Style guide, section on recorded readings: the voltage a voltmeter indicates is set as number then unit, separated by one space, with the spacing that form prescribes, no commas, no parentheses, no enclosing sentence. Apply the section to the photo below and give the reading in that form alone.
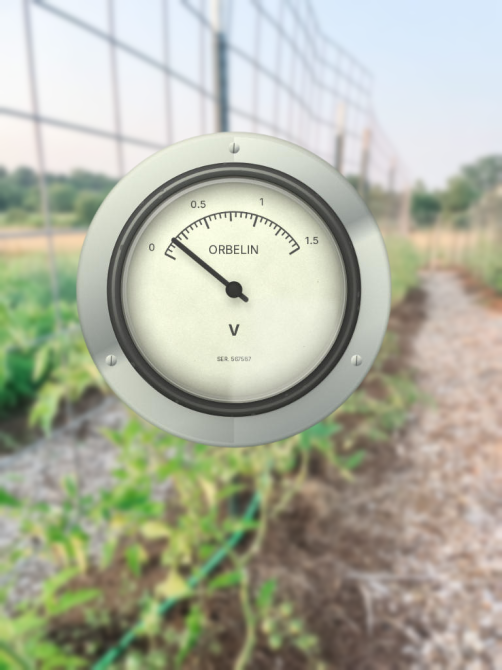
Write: 0.15 V
